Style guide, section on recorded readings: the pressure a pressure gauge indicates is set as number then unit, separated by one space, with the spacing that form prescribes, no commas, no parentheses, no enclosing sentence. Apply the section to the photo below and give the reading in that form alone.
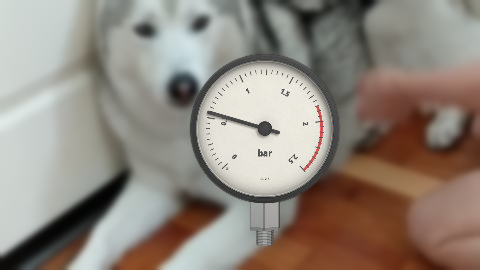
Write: 0.55 bar
